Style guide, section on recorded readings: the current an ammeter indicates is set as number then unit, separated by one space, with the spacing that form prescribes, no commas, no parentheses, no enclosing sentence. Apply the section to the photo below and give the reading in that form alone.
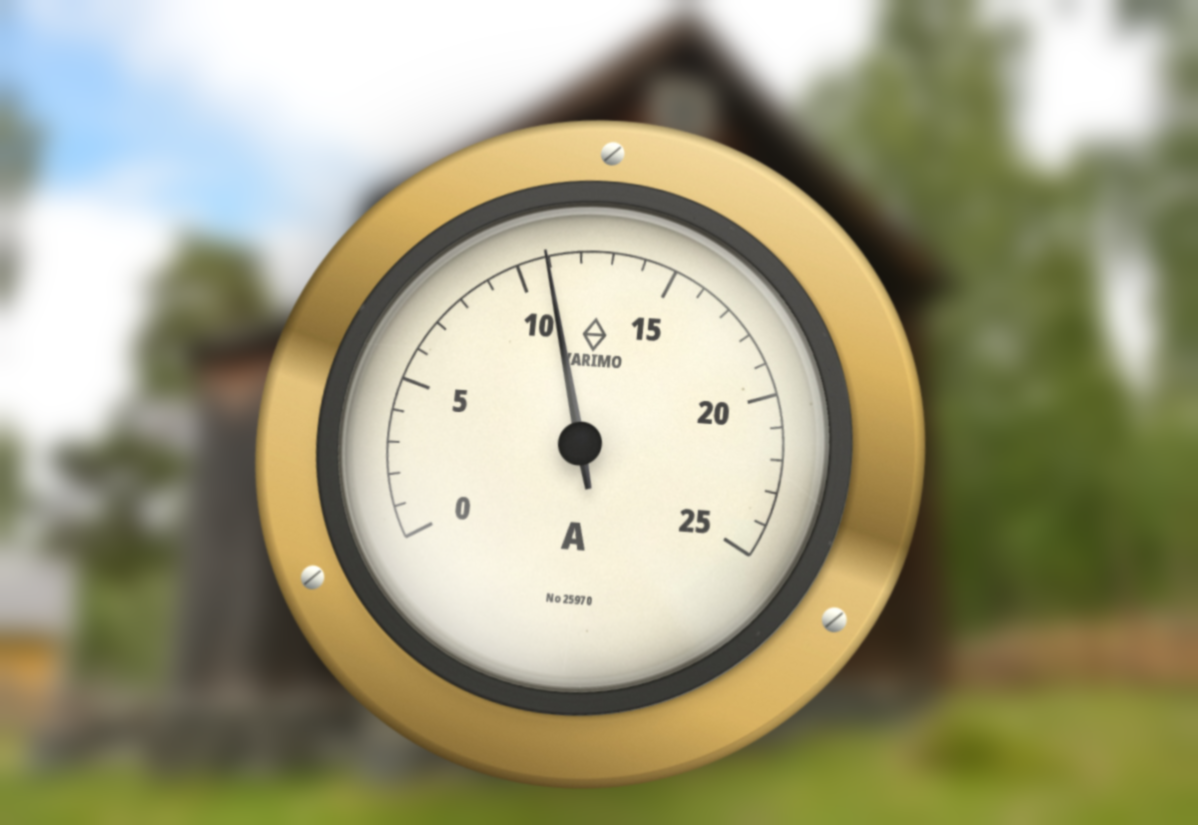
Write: 11 A
